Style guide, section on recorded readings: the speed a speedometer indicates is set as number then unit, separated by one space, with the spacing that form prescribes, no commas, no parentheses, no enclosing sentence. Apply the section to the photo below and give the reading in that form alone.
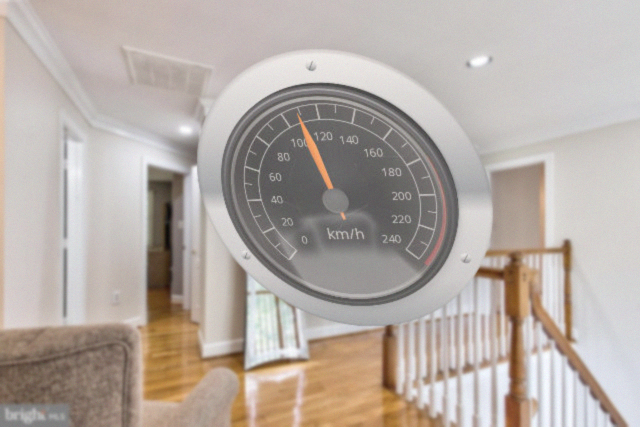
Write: 110 km/h
